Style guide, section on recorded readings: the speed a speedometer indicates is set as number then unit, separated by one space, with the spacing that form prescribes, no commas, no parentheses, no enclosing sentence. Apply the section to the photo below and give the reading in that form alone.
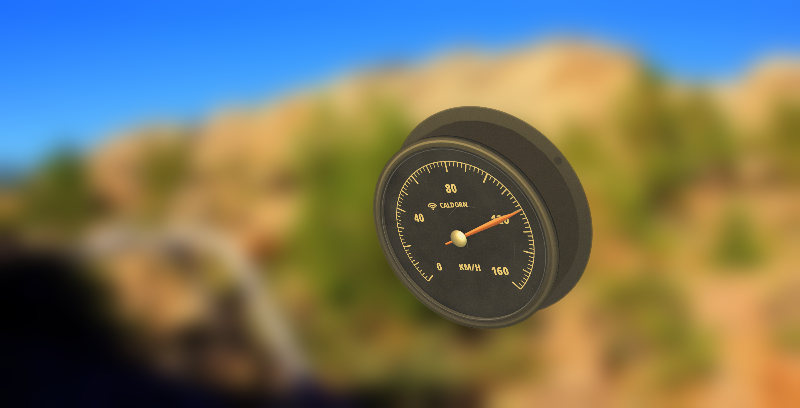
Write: 120 km/h
